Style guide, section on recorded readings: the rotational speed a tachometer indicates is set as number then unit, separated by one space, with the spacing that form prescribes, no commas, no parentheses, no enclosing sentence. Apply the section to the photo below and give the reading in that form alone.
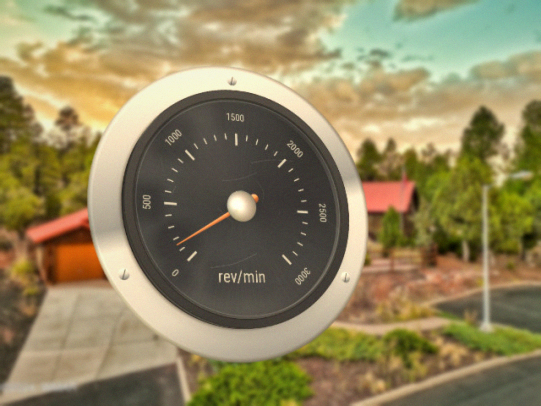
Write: 150 rpm
